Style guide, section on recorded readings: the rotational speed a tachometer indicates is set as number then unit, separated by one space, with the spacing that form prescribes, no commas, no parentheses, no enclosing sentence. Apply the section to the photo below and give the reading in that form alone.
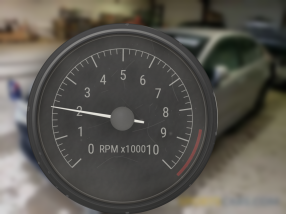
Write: 2000 rpm
